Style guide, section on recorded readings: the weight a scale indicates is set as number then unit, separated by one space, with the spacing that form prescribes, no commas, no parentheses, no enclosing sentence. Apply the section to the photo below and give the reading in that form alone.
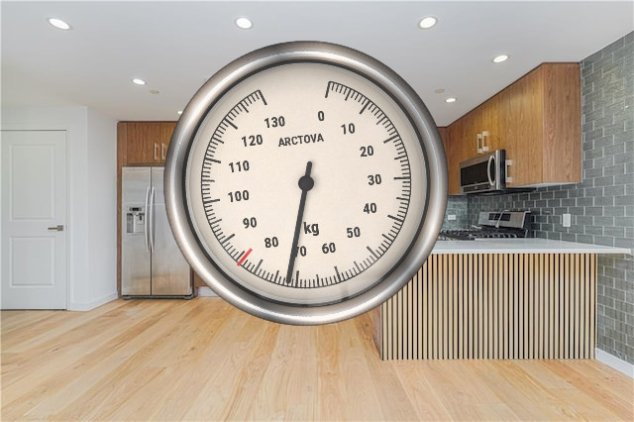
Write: 72 kg
